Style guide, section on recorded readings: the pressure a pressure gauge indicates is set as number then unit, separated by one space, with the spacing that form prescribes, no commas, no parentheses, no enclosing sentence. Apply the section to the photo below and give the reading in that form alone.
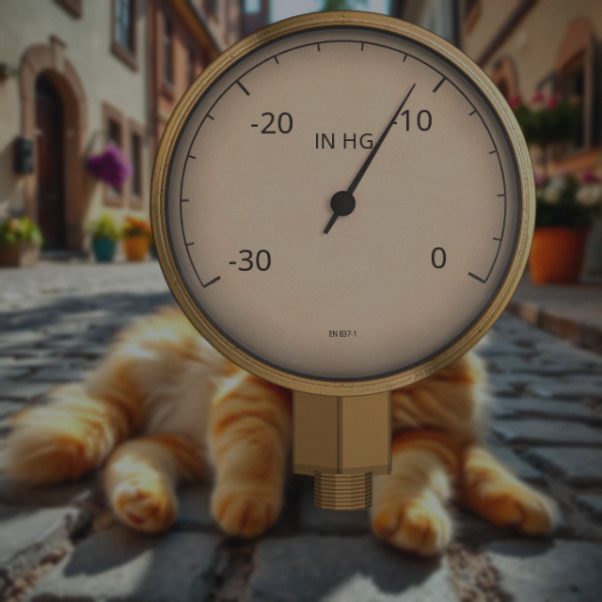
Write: -11 inHg
